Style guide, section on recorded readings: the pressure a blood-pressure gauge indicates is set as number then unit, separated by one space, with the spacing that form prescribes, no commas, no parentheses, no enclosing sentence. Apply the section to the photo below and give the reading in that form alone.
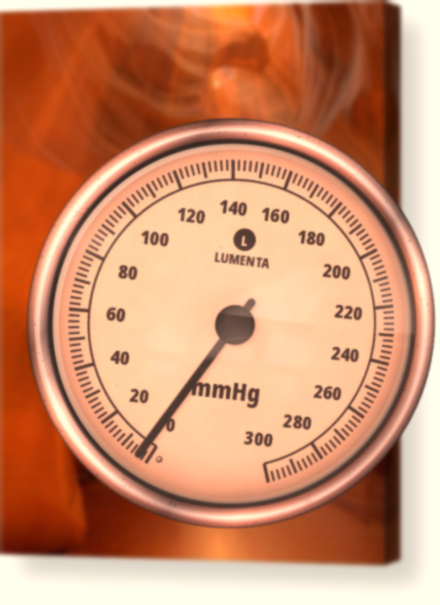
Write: 4 mmHg
